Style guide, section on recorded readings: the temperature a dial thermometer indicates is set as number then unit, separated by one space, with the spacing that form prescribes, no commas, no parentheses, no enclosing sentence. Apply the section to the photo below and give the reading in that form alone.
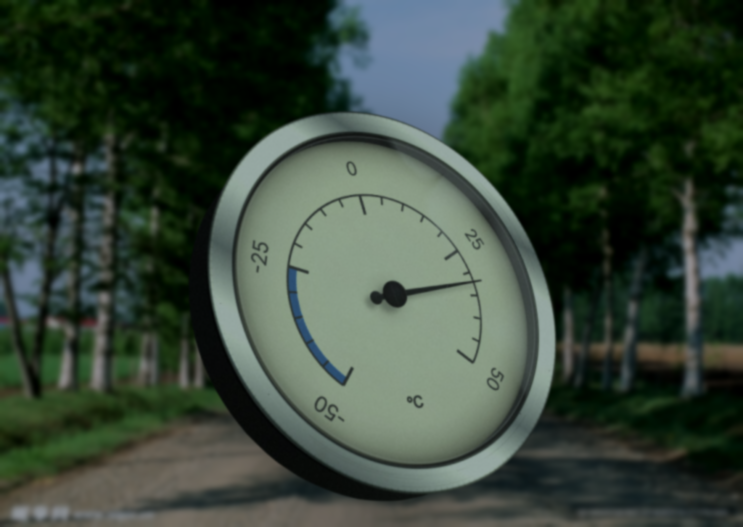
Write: 32.5 °C
